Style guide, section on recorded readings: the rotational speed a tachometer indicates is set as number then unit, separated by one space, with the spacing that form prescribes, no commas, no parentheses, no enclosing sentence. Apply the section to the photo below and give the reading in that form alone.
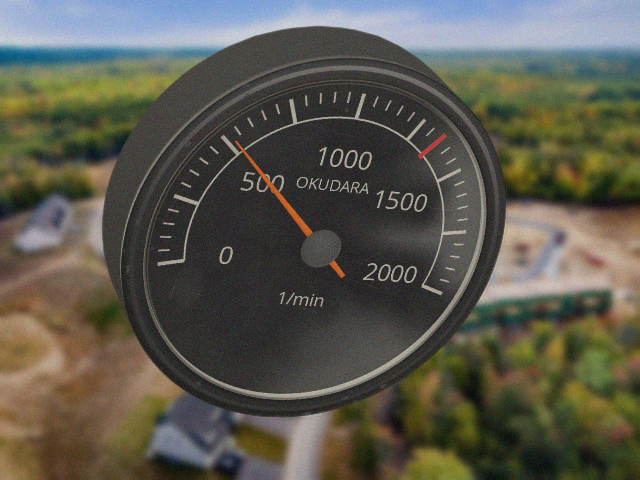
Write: 525 rpm
